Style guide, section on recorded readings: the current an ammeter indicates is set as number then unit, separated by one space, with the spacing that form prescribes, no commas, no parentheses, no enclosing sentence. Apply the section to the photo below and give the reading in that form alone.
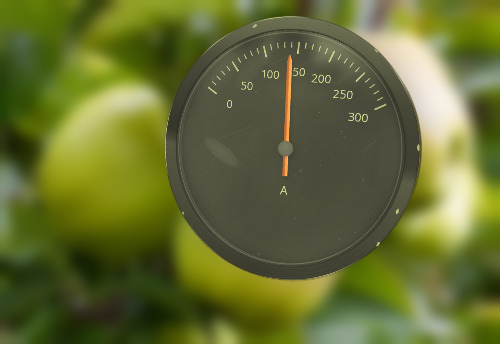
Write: 140 A
